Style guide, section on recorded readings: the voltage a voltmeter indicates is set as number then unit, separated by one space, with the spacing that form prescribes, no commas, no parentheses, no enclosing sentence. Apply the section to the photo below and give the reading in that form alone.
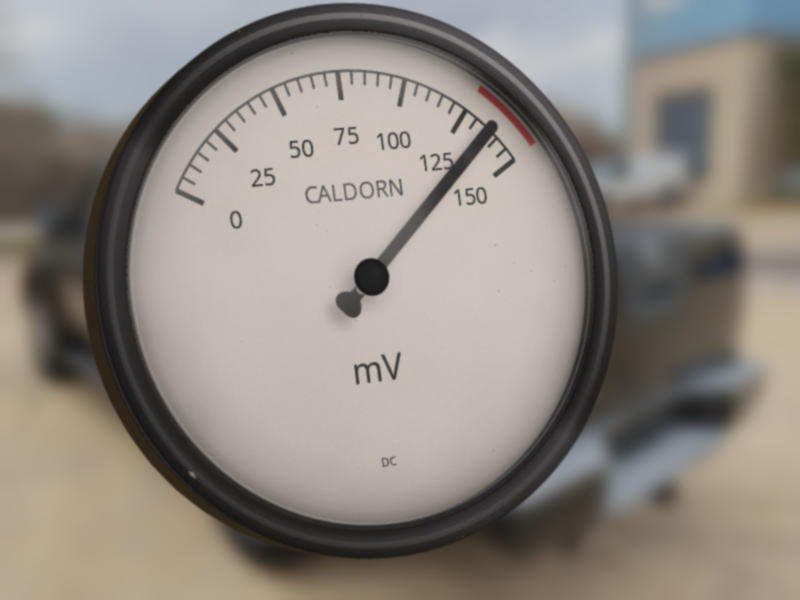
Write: 135 mV
